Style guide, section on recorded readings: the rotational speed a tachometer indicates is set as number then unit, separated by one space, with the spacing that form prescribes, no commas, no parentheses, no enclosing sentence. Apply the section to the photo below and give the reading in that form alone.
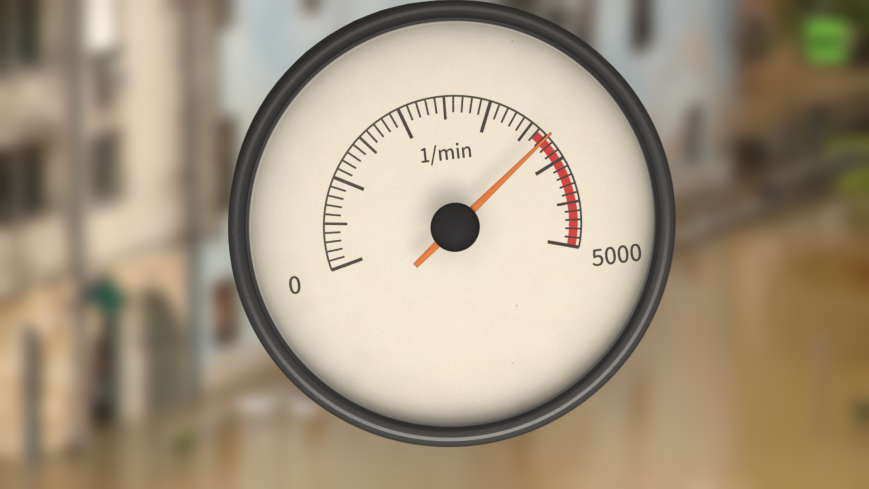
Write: 3700 rpm
